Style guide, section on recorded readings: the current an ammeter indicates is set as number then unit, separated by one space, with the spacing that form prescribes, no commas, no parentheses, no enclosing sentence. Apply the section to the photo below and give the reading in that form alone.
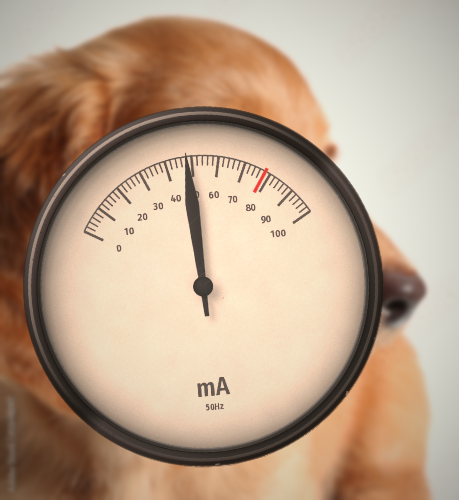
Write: 48 mA
